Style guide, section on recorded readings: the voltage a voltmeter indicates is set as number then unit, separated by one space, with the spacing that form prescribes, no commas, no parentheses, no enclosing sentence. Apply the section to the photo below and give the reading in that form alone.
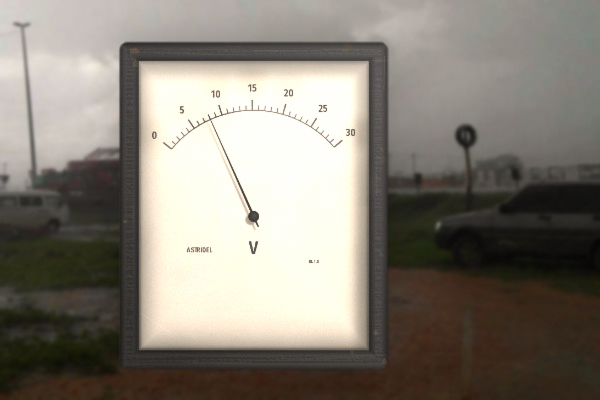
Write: 8 V
